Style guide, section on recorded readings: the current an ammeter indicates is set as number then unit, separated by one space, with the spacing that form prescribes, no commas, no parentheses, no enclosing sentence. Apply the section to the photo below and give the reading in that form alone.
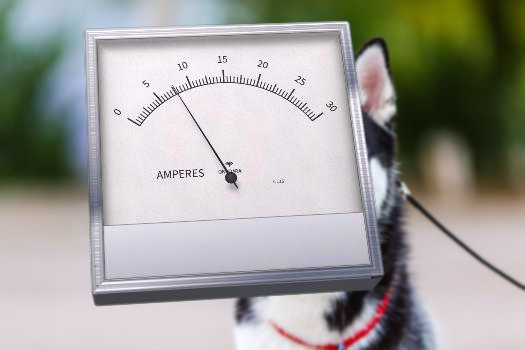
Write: 7.5 A
